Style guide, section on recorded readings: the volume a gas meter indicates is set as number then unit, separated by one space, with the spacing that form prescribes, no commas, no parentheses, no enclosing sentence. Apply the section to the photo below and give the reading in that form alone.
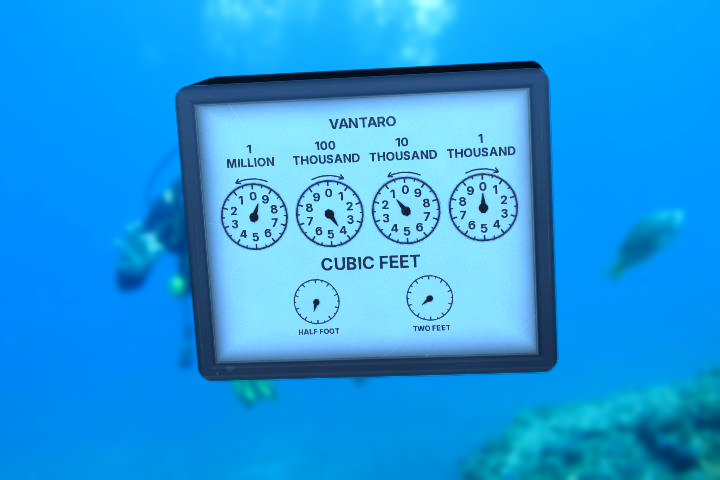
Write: 941000 ft³
